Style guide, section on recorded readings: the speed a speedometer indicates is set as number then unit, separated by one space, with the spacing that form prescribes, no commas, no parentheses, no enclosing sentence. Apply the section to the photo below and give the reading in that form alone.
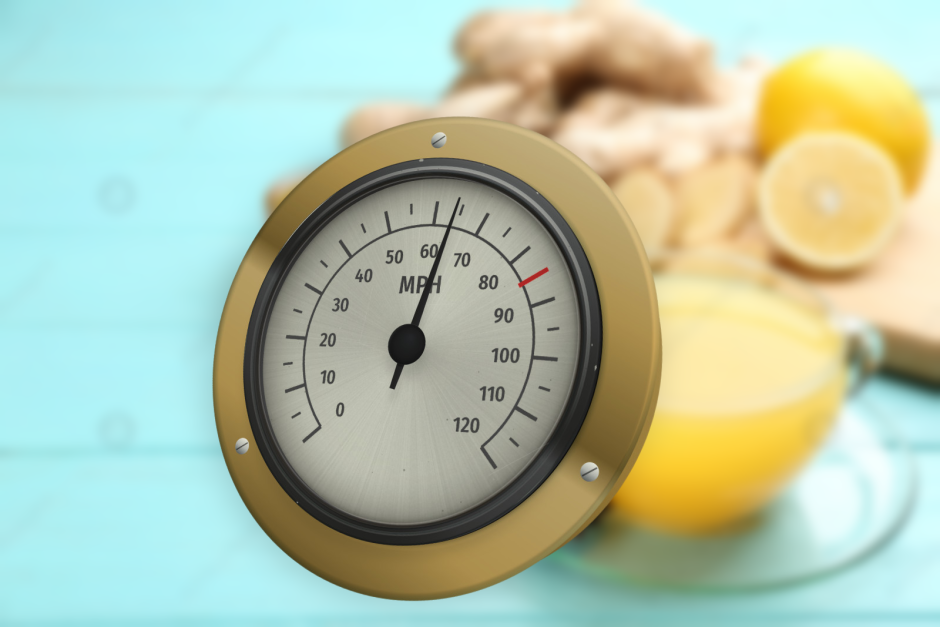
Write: 65 mph
